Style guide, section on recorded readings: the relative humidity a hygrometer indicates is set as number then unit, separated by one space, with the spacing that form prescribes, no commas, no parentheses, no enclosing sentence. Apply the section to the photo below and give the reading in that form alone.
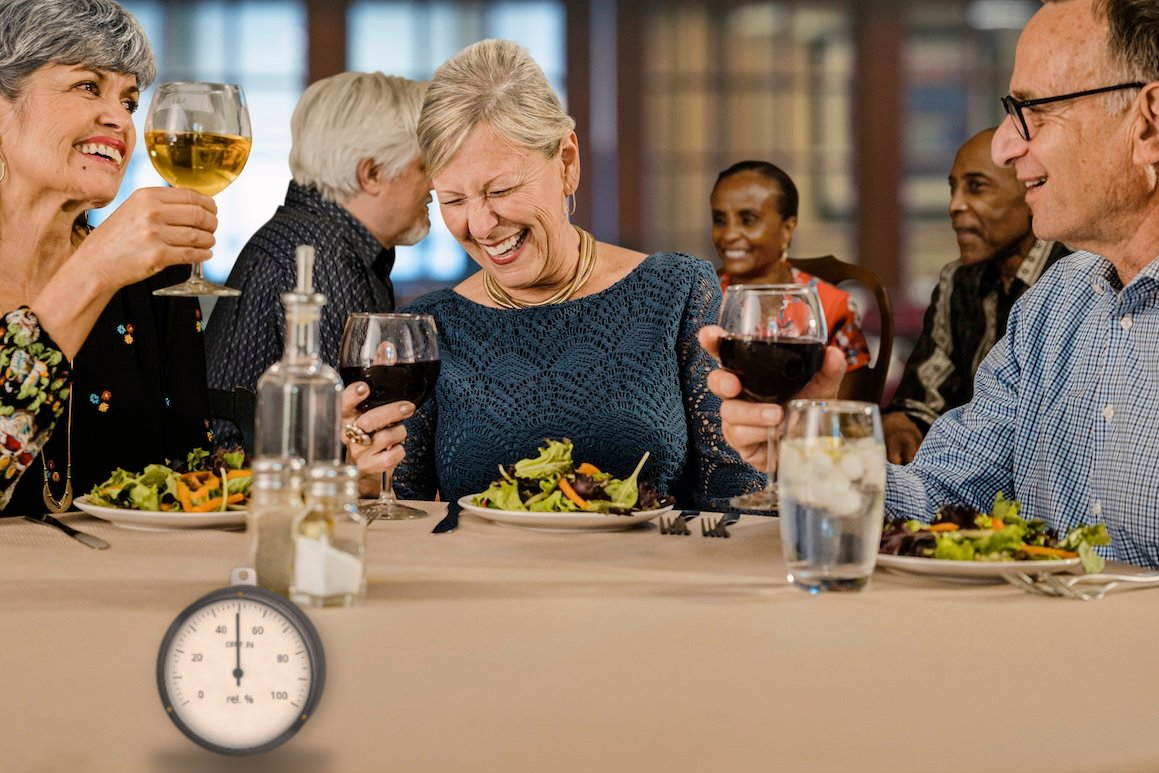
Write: 50 %
